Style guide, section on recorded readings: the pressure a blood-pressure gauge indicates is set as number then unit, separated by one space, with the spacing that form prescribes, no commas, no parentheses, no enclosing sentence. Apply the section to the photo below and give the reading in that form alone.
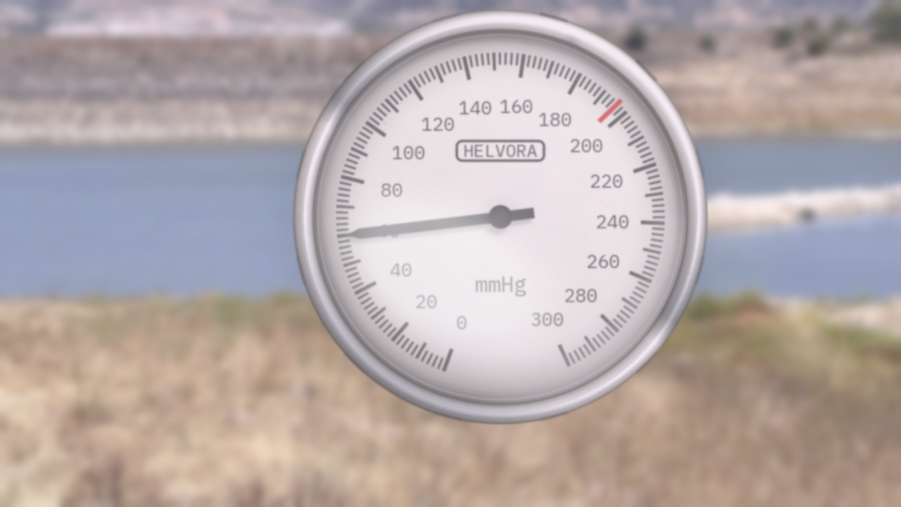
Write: 60 mmHg
